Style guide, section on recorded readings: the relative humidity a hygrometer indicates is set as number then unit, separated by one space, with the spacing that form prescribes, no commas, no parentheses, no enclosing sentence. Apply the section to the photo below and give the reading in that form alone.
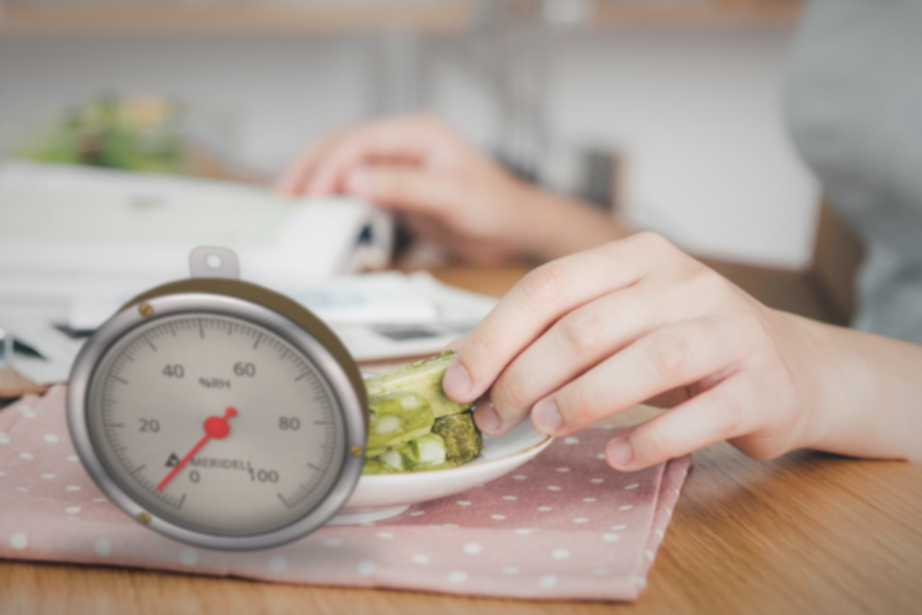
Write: 5 %
